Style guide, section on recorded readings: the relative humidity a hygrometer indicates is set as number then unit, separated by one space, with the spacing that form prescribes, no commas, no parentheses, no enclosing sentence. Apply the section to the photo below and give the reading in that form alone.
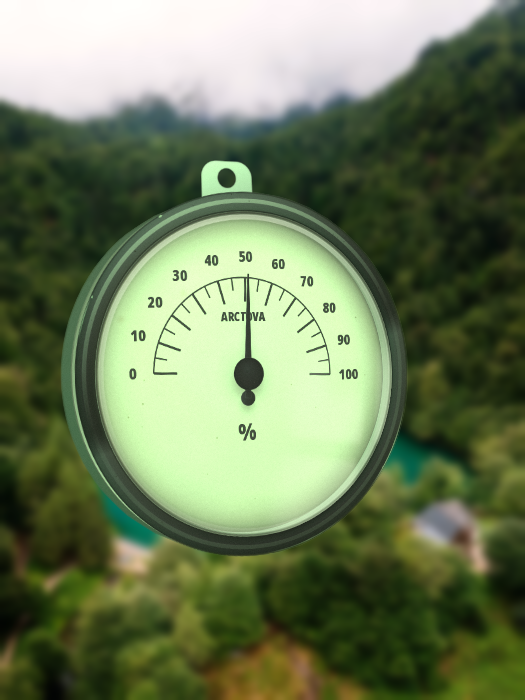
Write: 50 %
